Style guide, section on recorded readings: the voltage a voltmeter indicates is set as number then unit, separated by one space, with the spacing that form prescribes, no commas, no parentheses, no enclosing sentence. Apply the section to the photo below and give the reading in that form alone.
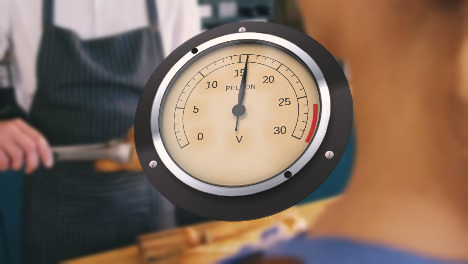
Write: 16 V
